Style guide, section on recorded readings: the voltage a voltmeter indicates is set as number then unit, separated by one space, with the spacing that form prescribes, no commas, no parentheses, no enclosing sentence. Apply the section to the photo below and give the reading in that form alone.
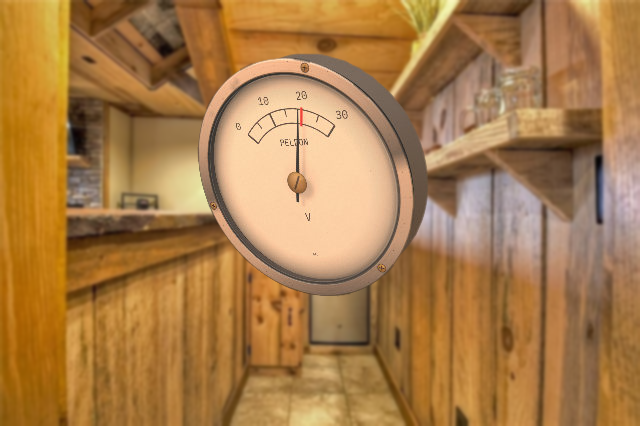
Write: 20 V
